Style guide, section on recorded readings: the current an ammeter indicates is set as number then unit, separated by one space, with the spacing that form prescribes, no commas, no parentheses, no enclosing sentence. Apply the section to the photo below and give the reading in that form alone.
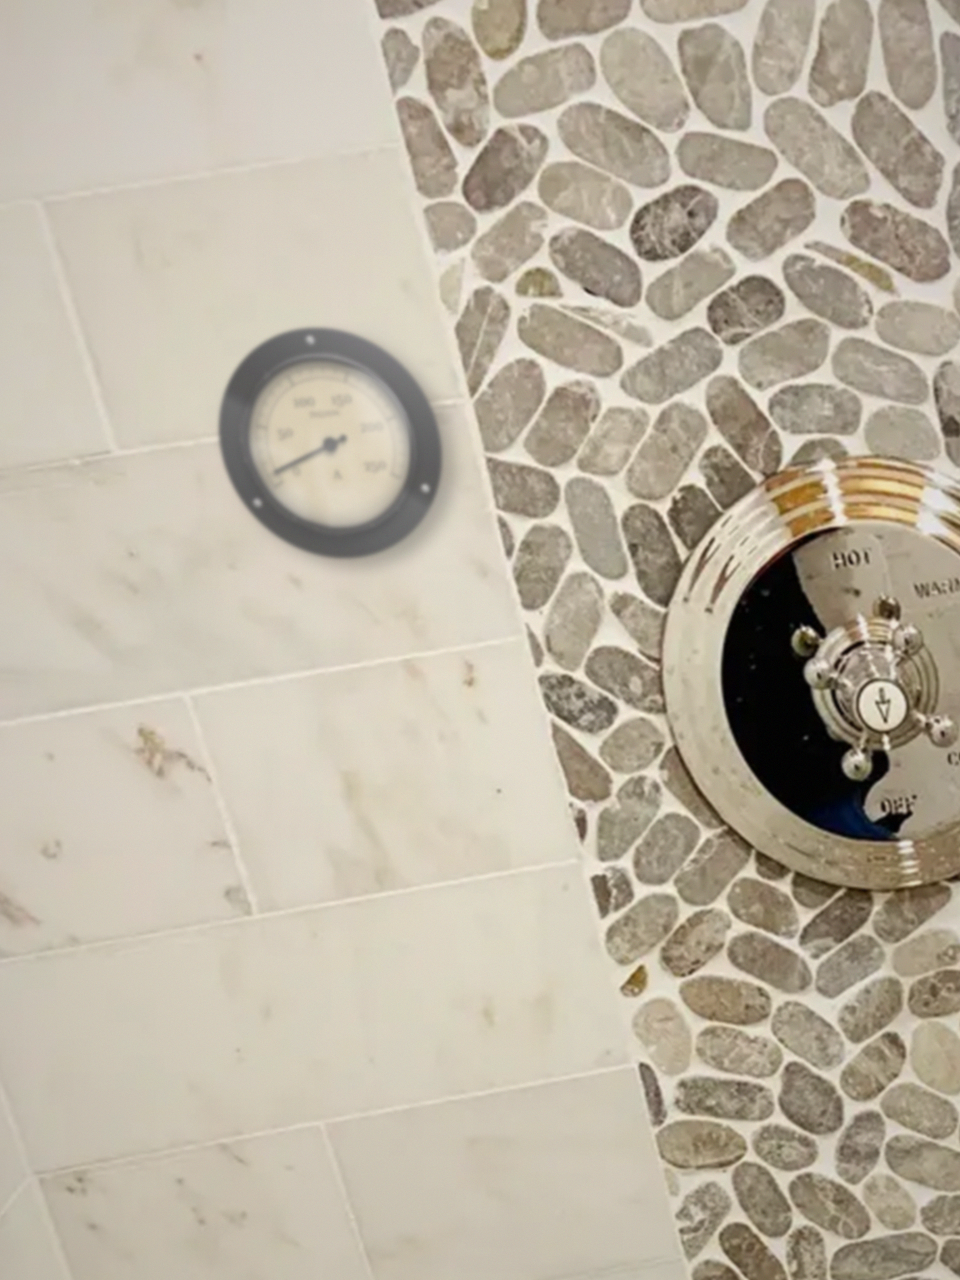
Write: 10 A
